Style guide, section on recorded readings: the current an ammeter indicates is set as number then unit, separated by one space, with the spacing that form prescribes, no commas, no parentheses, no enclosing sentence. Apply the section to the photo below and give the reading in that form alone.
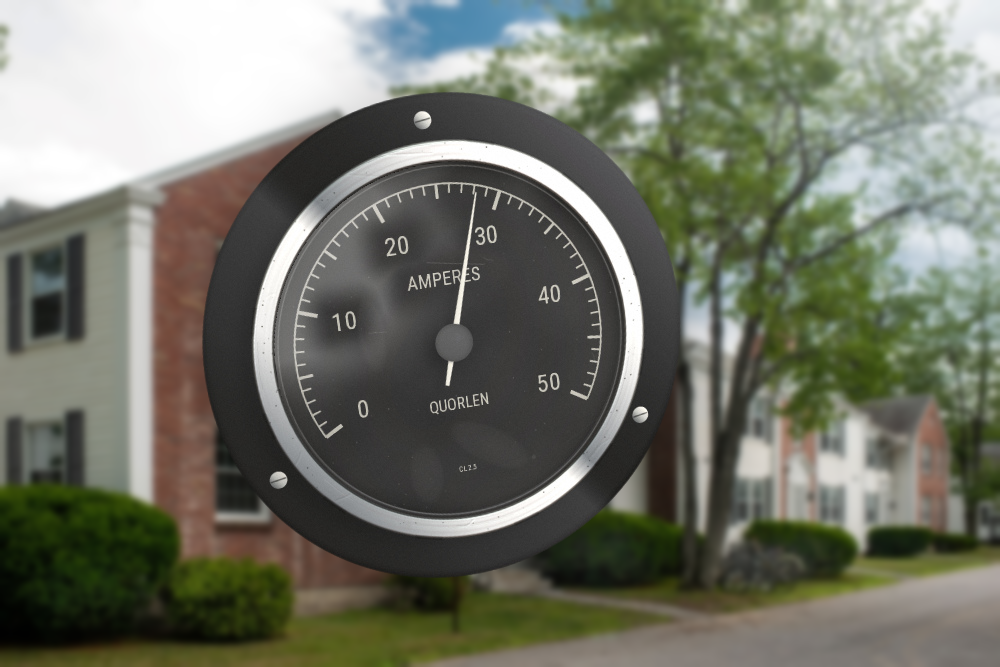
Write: 28 A
